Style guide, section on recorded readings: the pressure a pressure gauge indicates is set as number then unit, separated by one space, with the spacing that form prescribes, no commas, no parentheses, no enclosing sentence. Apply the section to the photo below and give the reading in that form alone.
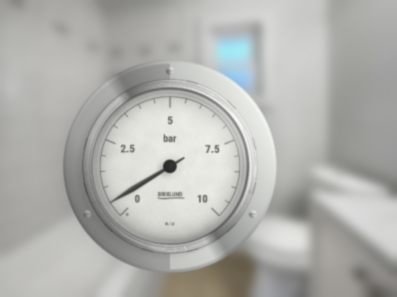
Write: 0.5 bar
